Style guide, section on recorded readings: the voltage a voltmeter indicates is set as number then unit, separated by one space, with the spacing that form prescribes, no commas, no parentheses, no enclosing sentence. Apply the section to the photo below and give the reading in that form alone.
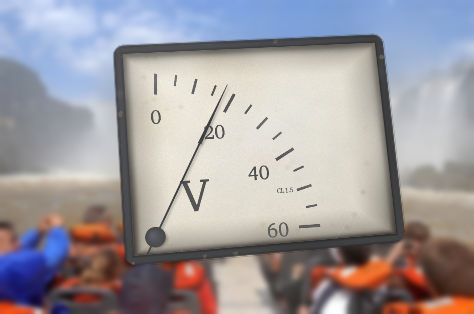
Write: 17.5 V
